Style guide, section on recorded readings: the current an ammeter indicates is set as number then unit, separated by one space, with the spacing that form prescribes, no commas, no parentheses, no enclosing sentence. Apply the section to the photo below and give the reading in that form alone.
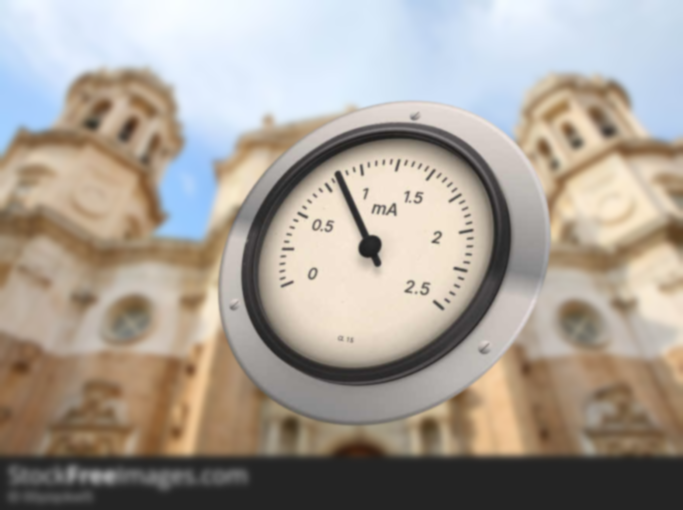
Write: 0.85 mA
